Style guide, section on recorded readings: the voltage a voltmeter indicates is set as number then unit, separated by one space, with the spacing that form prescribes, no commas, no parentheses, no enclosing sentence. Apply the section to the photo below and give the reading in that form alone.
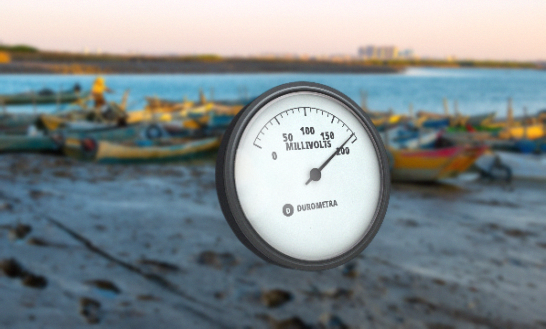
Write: 190 mV
